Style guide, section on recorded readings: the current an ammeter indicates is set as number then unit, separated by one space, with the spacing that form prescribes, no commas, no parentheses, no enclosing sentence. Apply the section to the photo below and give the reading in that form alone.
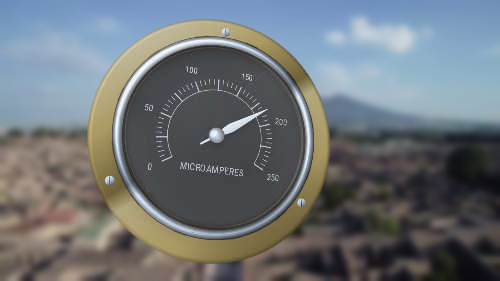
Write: 185 µA
